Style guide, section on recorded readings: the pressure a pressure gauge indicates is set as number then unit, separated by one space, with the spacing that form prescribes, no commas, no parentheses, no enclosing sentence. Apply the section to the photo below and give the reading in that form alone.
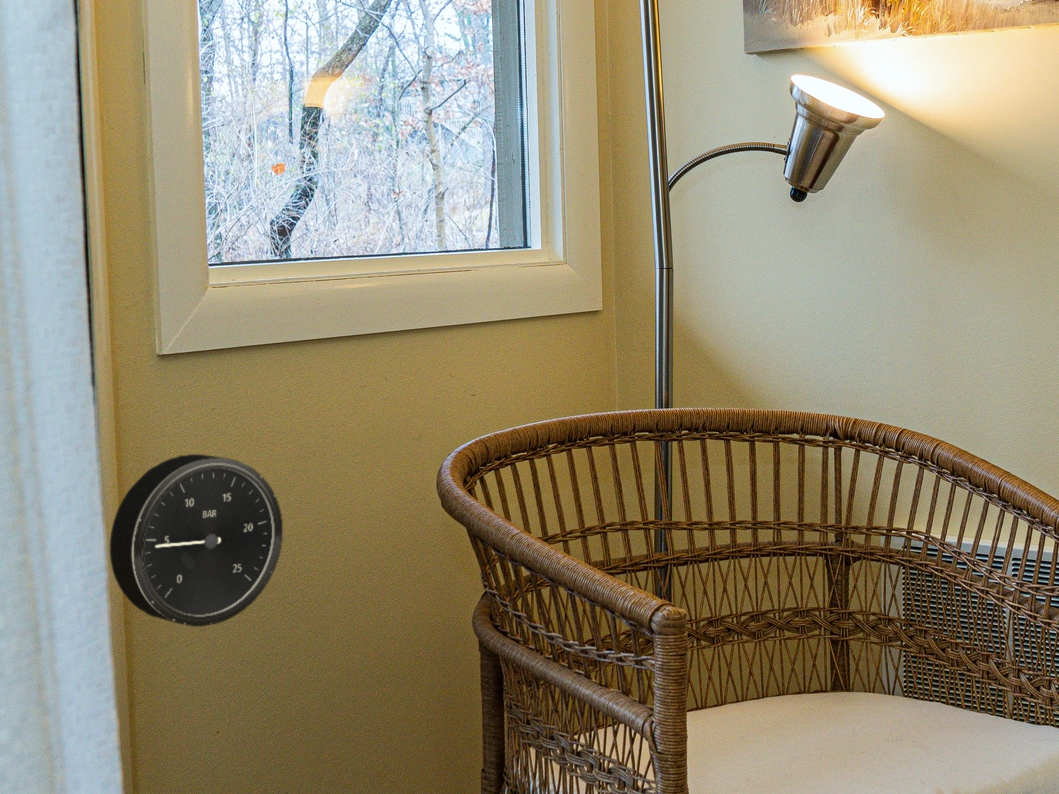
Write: 4.5 bar
